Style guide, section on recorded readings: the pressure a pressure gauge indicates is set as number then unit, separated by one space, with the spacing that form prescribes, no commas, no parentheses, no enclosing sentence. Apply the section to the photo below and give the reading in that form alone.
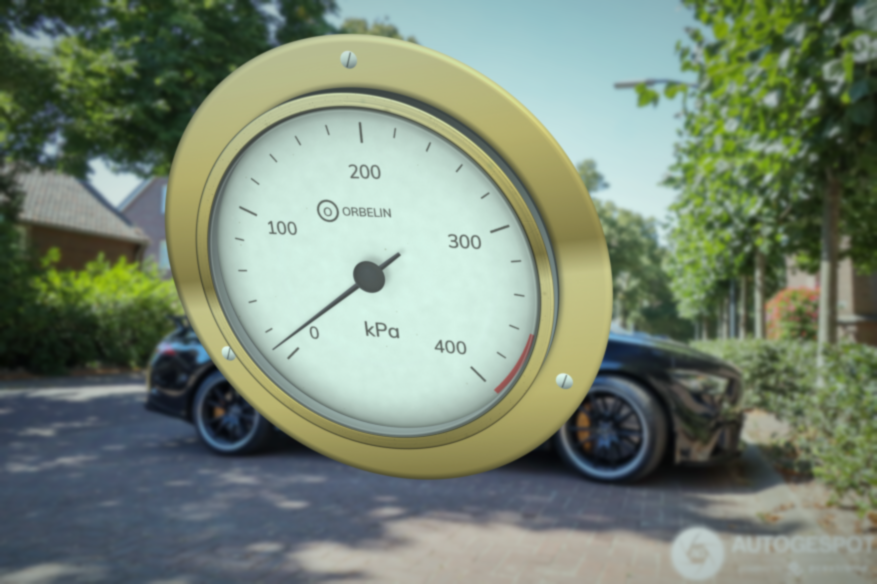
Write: 10 kPa
